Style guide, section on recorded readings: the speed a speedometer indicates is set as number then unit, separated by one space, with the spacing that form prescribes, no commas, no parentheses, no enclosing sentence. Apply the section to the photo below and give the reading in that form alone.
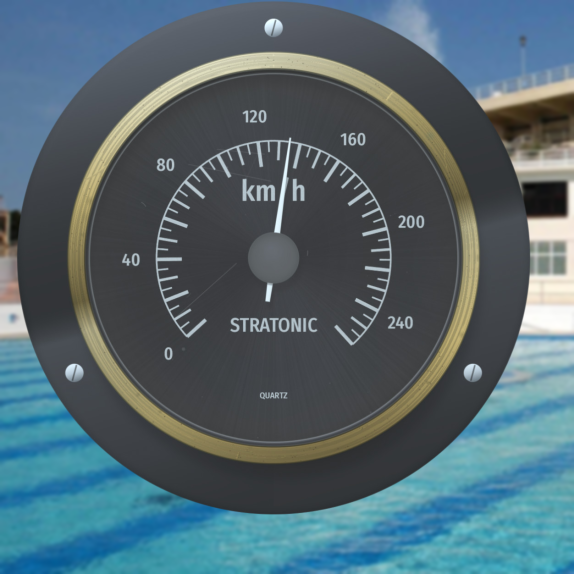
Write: 135 km/h
